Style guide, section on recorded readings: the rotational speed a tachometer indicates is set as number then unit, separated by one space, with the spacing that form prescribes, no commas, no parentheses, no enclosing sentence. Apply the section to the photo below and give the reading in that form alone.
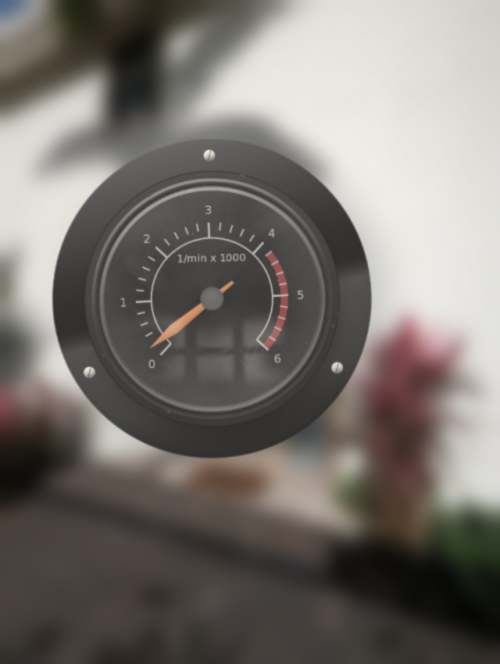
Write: 200 rpm
